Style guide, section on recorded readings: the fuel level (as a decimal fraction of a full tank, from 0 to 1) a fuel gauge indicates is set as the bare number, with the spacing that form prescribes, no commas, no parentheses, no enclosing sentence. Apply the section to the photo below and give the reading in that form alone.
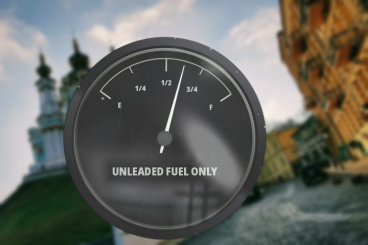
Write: 0.625
